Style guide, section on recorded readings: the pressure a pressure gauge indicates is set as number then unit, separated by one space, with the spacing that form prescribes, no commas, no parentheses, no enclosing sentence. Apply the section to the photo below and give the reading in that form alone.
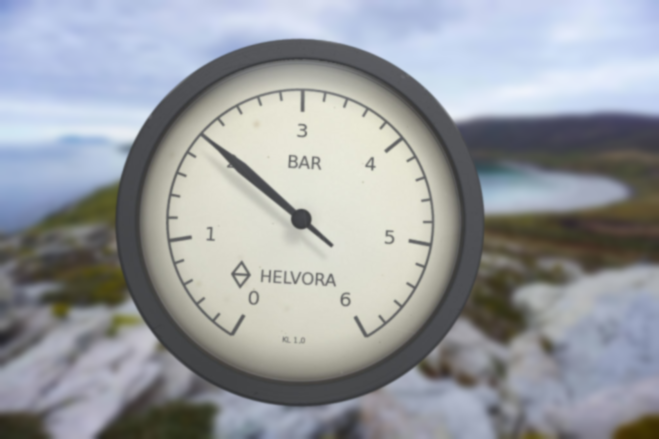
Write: 2 bar
